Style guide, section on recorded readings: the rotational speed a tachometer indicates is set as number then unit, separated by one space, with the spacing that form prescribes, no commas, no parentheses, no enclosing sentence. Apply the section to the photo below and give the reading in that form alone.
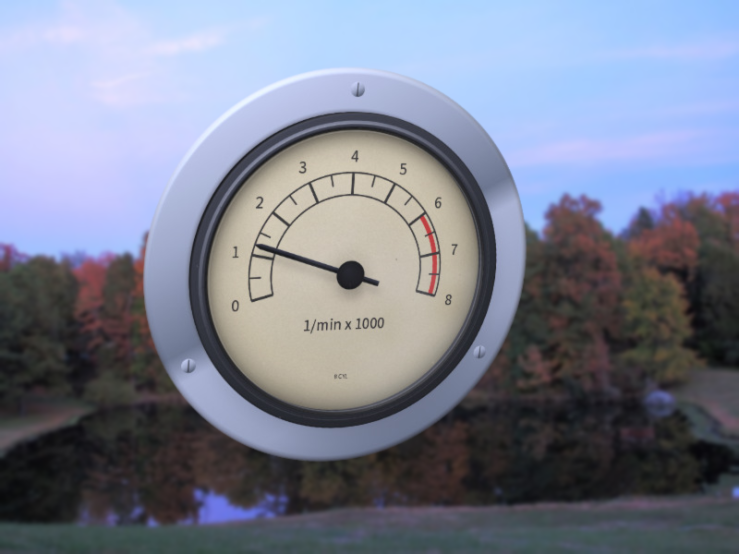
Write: 1250 rpm
